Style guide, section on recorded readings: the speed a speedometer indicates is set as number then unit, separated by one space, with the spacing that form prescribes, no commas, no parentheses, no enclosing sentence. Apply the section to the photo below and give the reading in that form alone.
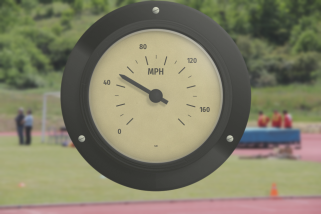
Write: 50 mph
